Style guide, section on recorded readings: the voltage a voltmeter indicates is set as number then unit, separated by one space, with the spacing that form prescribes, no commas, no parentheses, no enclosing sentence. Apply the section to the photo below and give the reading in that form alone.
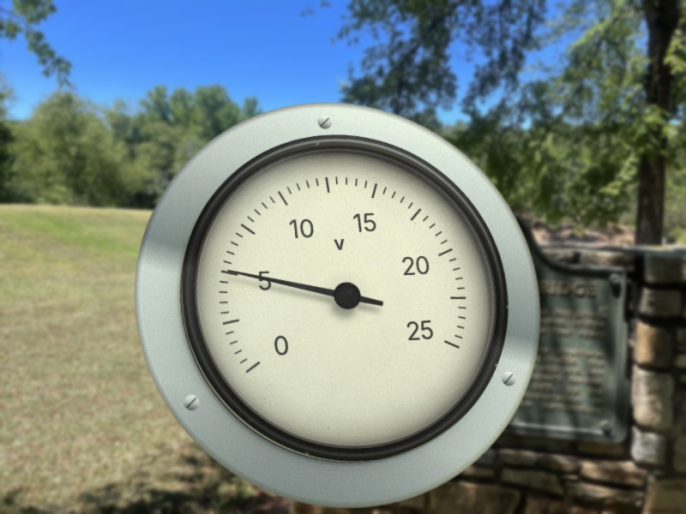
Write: 5 V
